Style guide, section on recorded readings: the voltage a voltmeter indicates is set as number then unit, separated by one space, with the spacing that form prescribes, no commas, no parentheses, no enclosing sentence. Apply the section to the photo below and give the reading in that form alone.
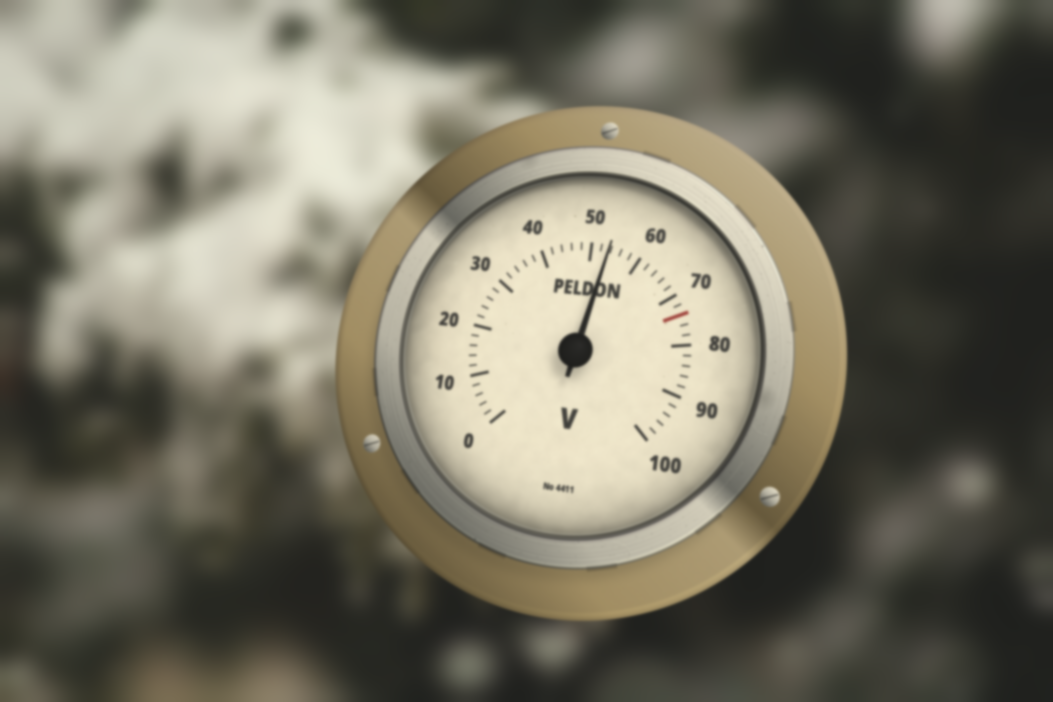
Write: 54 V
